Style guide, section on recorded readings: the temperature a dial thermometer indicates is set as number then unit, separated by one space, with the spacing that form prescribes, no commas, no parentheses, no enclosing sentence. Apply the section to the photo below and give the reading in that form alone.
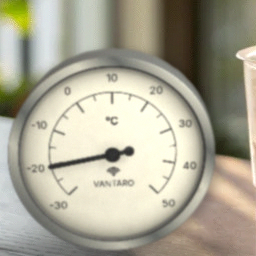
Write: -20 °C
